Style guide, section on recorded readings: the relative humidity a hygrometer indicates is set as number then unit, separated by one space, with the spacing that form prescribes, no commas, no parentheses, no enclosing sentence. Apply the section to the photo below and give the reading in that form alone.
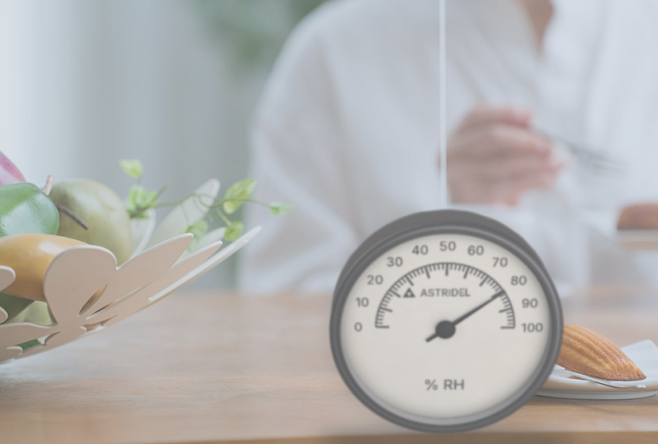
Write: 80 %
